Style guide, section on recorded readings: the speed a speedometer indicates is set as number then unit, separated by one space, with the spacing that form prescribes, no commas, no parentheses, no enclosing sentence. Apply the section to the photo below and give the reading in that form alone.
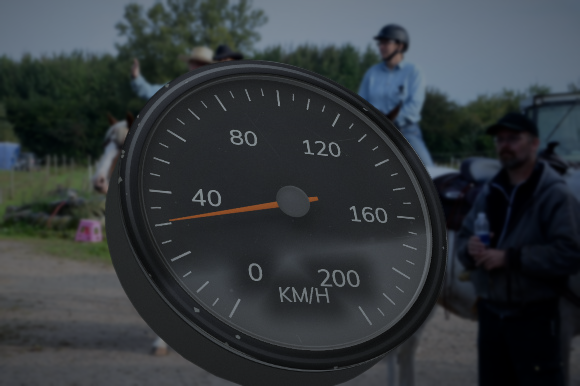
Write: 30 km/h
